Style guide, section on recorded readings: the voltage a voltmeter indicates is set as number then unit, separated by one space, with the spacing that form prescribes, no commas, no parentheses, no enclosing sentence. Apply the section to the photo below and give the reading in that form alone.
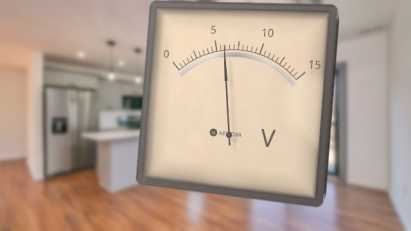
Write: 6 V
